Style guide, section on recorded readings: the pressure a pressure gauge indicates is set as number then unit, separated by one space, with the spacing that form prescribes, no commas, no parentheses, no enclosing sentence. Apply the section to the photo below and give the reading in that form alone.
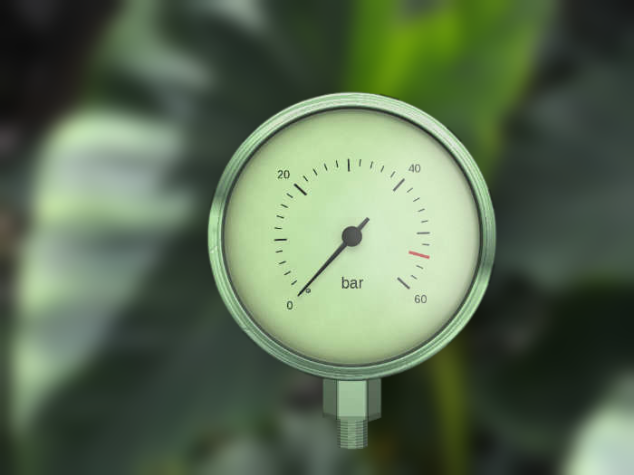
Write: 0 bar
